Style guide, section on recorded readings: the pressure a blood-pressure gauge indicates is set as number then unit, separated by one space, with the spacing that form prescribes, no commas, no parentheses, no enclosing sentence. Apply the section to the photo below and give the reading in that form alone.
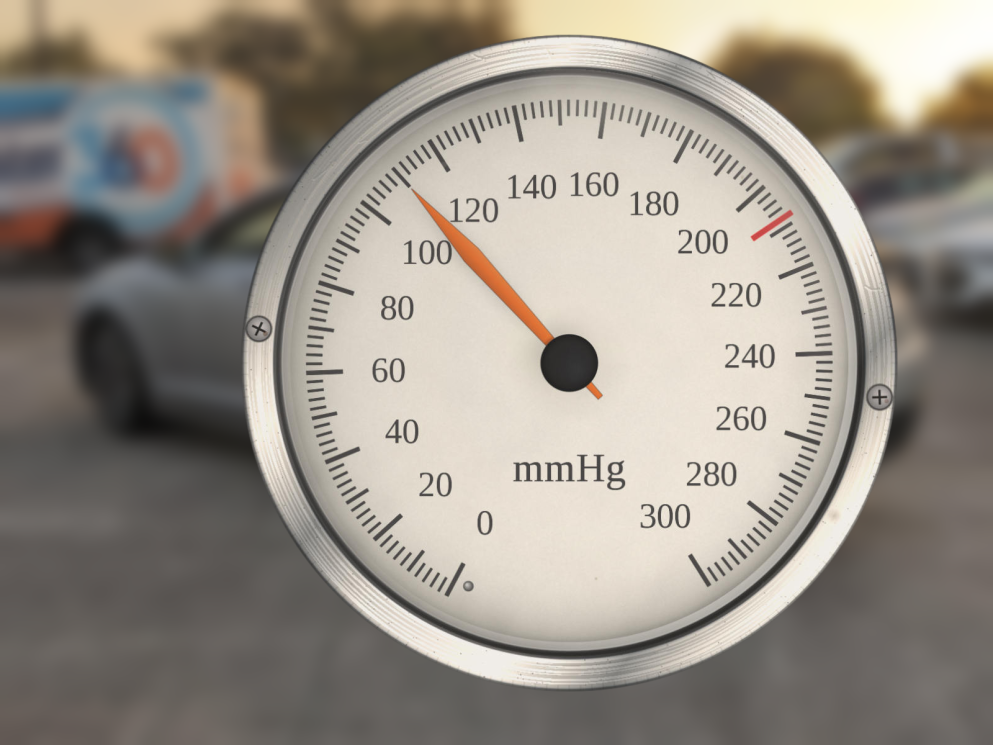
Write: 110 mmHg
